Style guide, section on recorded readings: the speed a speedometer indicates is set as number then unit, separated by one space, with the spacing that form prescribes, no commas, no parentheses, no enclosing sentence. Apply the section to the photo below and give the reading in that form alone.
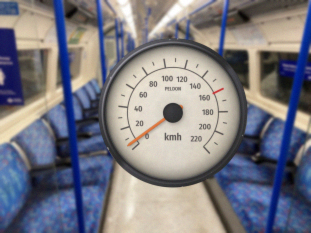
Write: 5 km/h
